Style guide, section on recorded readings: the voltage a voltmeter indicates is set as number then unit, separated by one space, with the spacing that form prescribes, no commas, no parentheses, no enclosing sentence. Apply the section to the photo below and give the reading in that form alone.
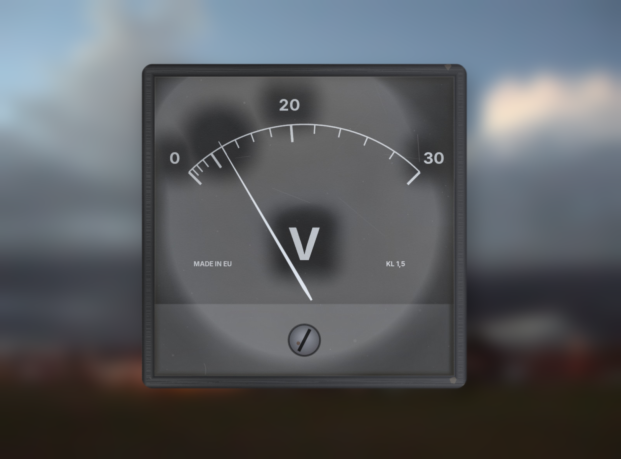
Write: 12 V
